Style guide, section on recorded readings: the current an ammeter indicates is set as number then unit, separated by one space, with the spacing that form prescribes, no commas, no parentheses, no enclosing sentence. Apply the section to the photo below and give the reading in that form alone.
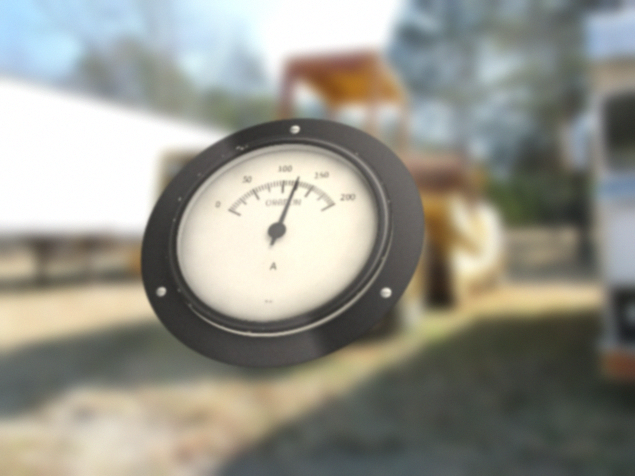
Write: 125 A
